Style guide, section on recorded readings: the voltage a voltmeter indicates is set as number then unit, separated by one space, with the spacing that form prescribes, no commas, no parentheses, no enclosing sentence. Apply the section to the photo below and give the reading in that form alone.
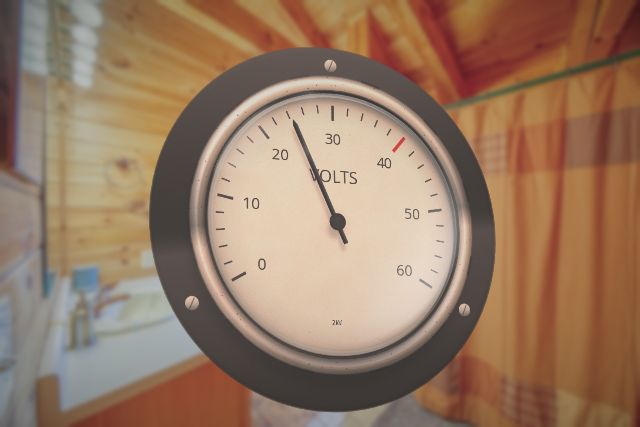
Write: 24 V
